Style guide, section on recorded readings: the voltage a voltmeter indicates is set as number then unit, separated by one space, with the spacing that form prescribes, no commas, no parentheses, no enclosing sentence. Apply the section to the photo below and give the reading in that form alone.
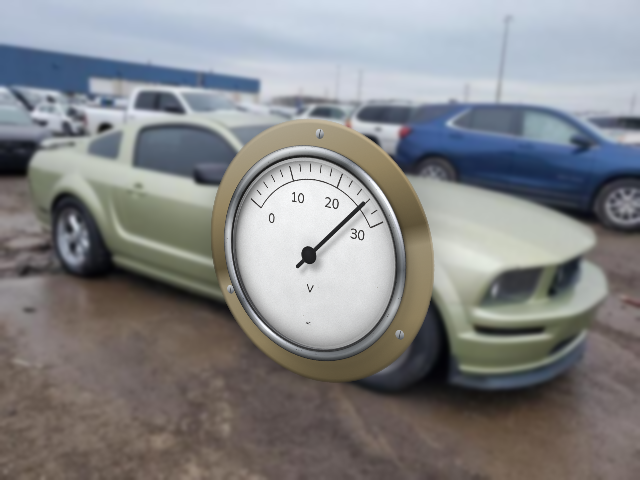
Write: 26 V
